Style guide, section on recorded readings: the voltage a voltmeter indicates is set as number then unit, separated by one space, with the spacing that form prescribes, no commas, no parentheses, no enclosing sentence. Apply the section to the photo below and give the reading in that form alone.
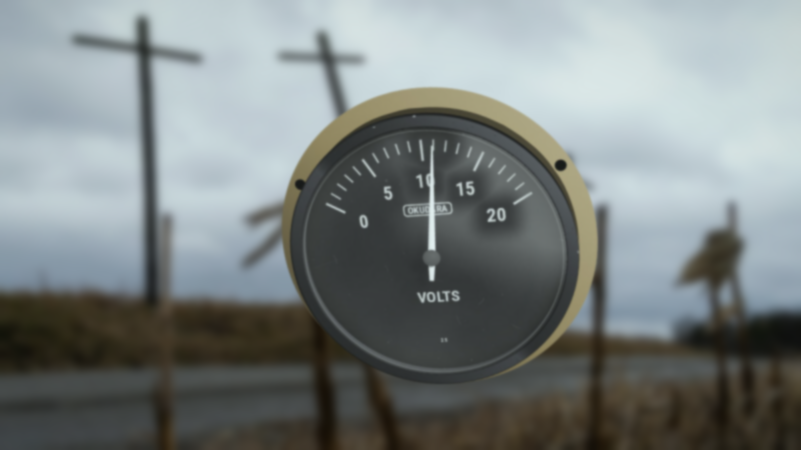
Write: 11 V
